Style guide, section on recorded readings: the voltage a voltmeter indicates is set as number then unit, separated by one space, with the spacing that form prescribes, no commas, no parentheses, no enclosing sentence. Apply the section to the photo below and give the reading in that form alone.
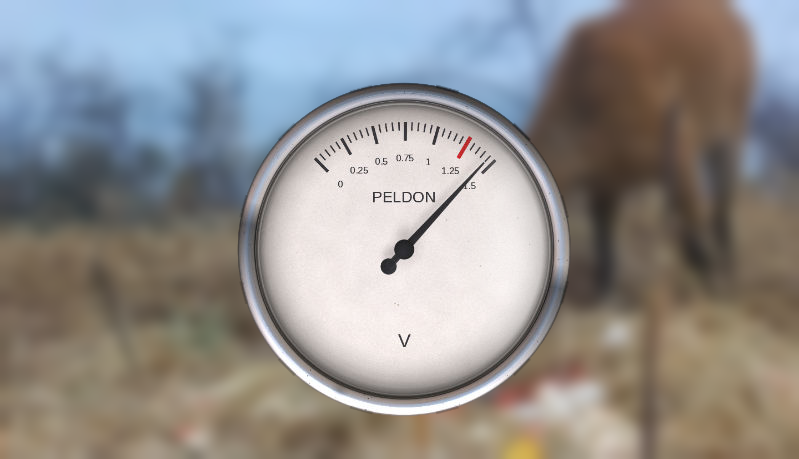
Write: 1.45 V
